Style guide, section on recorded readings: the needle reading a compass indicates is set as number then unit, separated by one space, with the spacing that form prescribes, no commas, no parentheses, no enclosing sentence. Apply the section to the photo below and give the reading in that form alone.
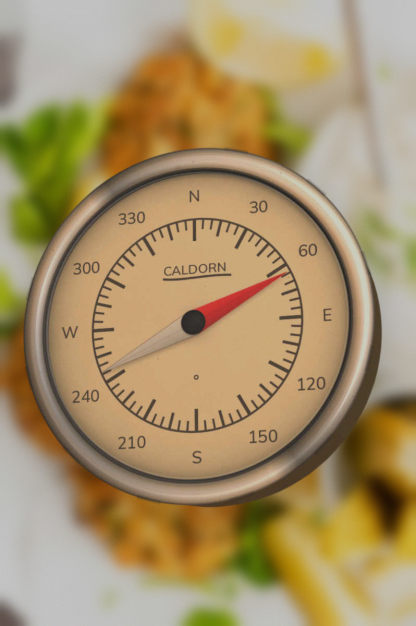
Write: 65 °
